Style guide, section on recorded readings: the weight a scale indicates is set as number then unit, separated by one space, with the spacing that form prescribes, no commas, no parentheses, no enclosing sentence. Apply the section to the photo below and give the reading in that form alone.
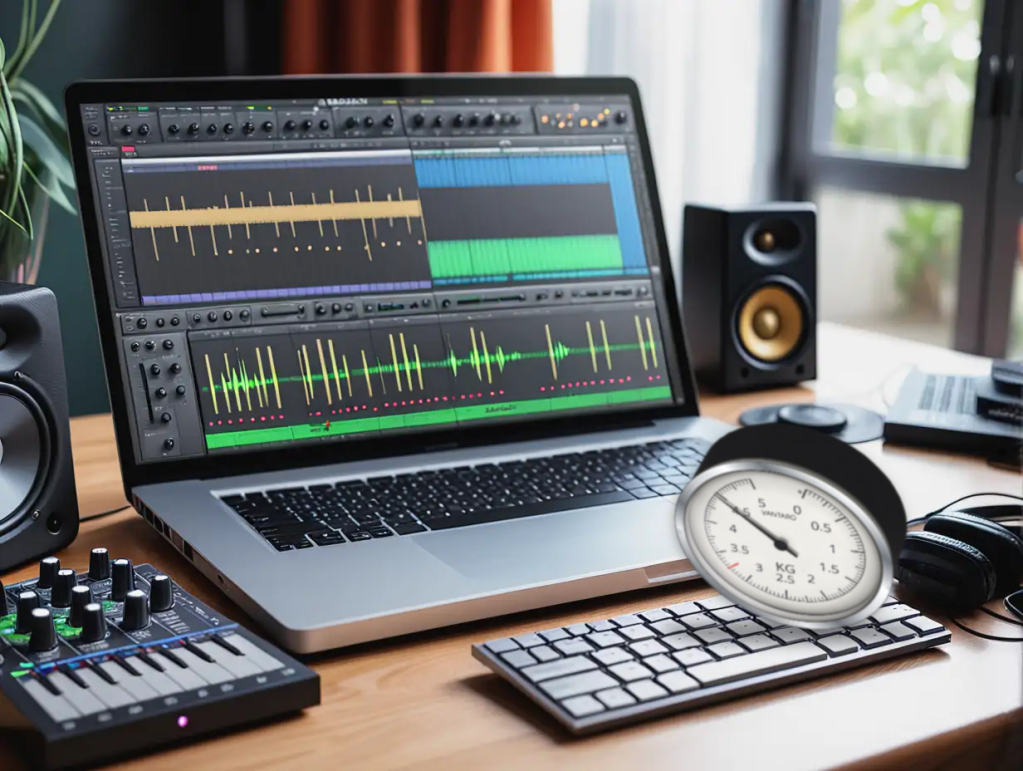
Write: 4.5 kg
